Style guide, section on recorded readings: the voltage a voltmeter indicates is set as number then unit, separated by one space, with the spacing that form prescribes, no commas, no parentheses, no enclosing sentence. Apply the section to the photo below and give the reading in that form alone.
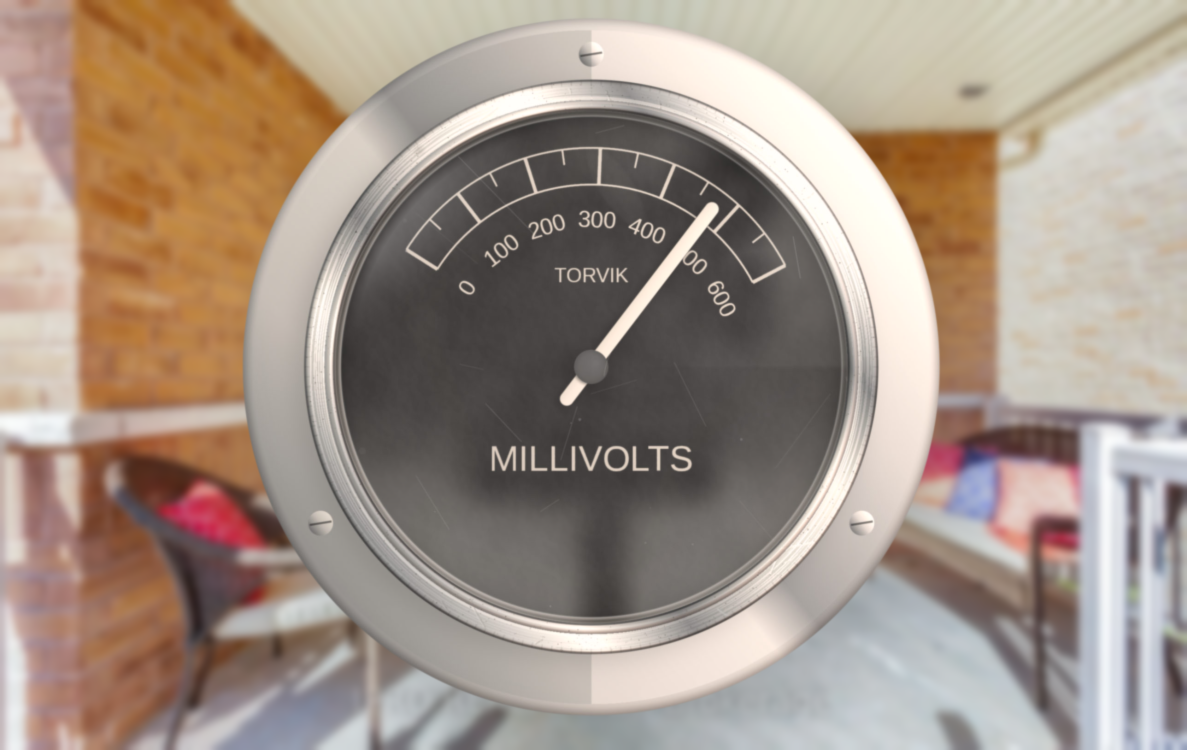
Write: 475 mV
